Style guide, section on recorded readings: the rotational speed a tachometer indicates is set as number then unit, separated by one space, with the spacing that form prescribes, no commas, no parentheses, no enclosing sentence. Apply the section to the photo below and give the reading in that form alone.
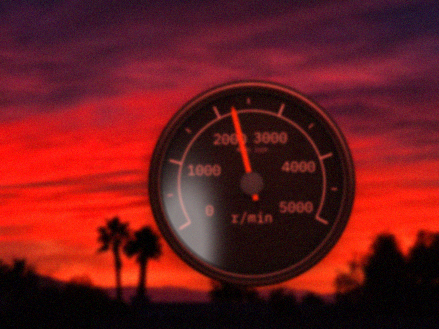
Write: 2250 rpm
